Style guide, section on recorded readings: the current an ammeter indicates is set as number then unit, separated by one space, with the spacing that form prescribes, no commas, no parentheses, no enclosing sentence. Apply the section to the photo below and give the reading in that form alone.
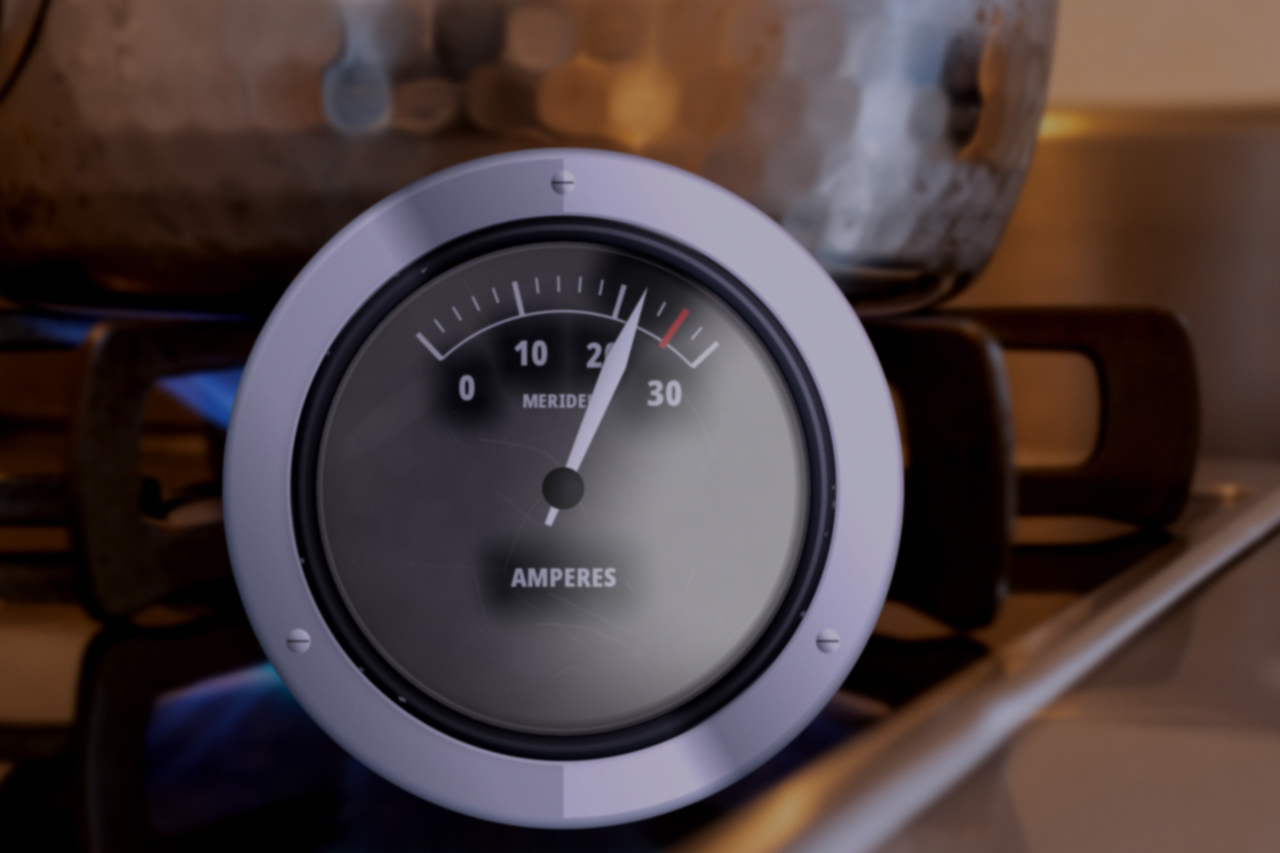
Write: 22 A
